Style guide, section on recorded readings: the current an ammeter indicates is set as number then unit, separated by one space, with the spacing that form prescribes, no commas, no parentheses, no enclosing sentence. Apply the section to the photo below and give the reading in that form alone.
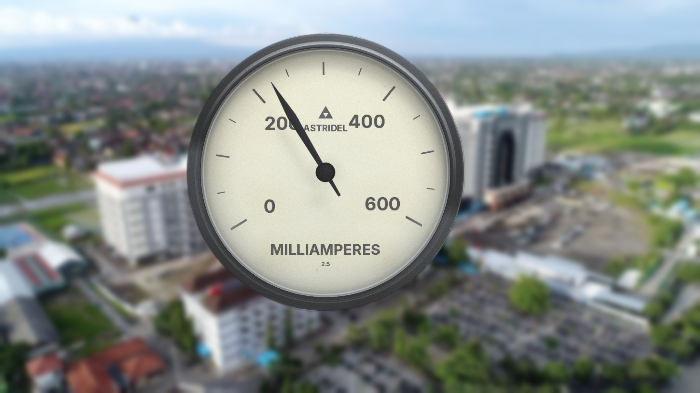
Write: 225 mA
